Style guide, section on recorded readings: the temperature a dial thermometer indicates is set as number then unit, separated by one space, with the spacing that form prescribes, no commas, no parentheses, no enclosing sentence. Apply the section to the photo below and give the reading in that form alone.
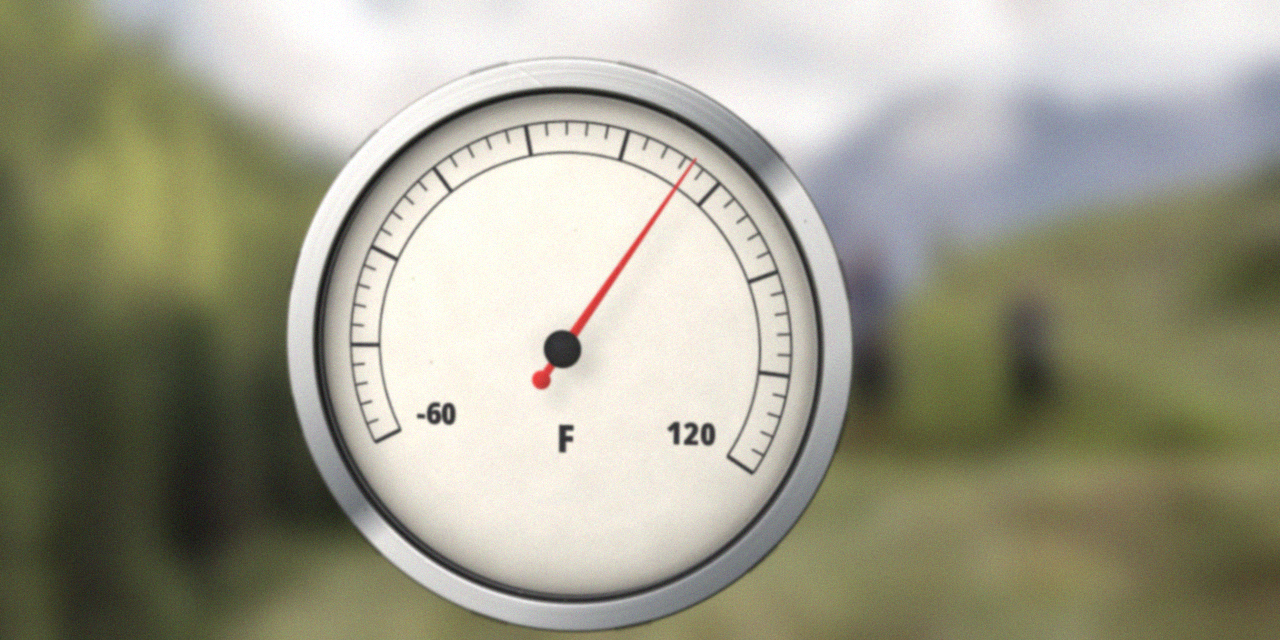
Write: 54 °F
